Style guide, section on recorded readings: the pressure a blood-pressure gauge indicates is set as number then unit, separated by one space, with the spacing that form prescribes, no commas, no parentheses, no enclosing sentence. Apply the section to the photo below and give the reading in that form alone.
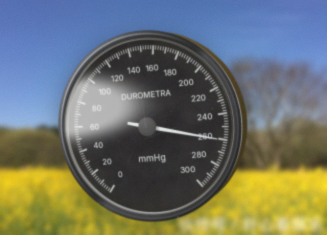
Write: 260 mmHg
